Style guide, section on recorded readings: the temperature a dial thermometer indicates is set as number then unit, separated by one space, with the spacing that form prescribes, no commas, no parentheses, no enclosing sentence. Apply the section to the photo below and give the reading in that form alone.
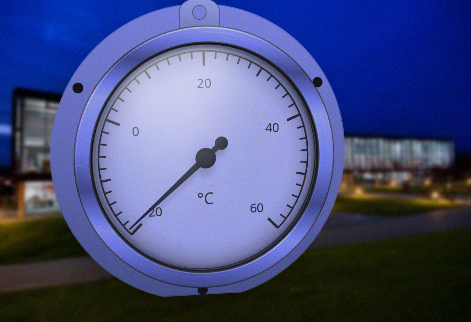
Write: -19 °C
